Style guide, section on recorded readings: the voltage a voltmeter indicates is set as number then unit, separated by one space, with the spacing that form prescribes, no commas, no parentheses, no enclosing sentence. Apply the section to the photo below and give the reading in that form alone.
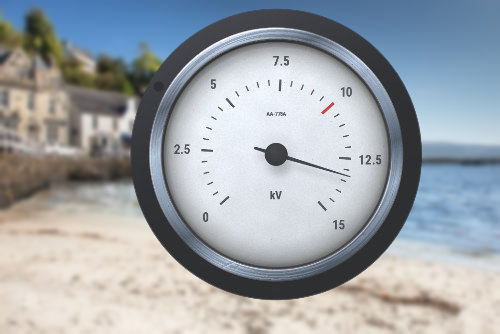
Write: 13.25 kV
